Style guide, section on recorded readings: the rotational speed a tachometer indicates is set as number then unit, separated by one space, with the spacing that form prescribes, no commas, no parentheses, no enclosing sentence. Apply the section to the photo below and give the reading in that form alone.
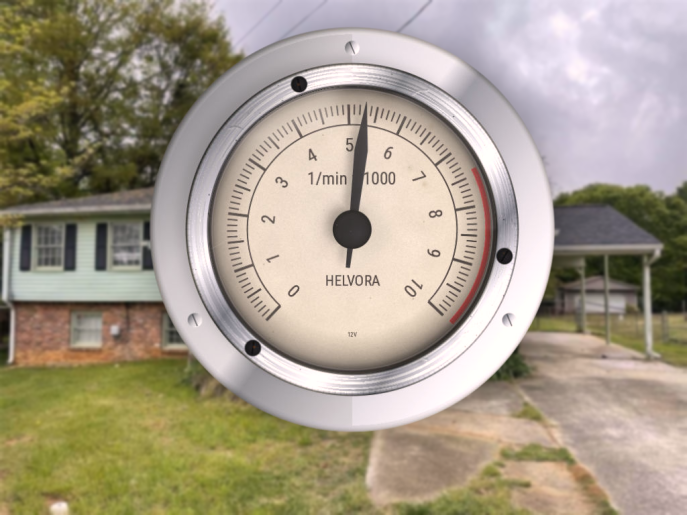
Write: 5300 rpm
